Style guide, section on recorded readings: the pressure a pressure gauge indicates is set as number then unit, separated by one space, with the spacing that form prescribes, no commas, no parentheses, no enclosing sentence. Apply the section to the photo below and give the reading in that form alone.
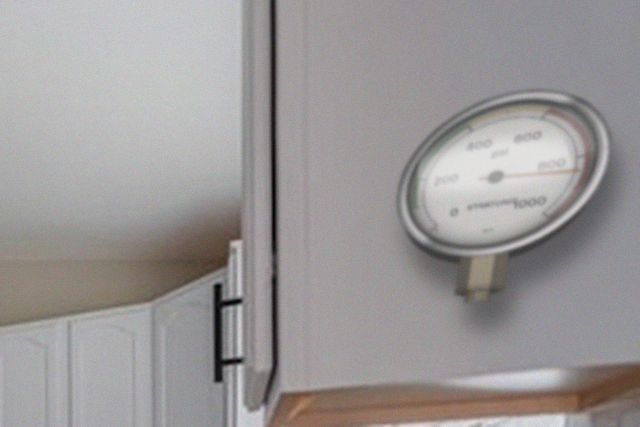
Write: 850 psi
